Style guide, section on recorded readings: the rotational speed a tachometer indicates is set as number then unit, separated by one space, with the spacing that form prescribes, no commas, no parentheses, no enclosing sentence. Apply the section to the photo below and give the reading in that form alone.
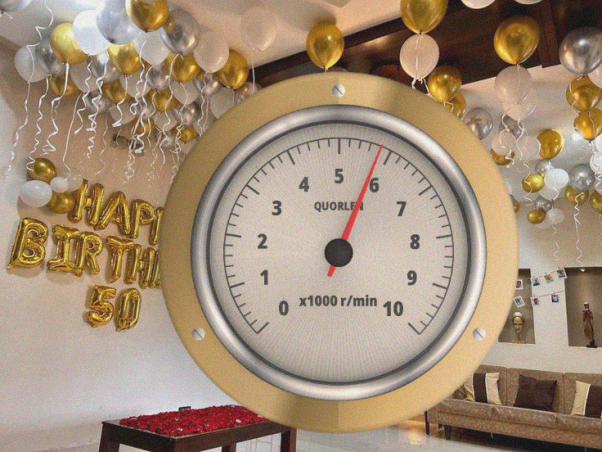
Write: 5800 rpm
